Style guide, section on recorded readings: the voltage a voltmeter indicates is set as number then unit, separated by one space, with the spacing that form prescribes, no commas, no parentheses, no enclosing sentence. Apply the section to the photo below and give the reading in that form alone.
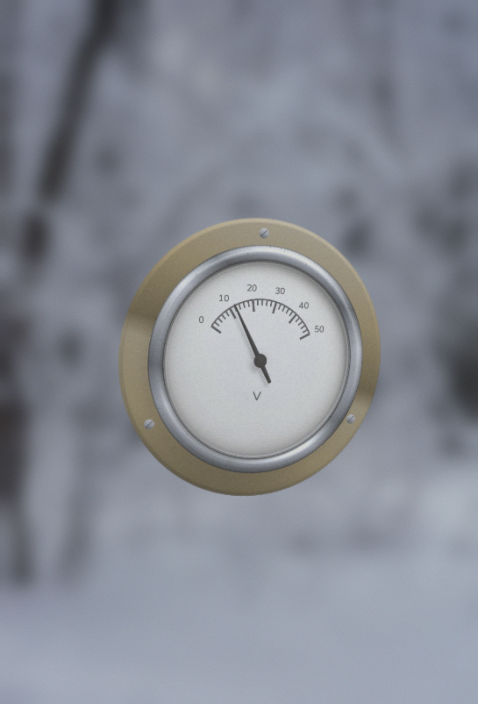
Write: 12 V
